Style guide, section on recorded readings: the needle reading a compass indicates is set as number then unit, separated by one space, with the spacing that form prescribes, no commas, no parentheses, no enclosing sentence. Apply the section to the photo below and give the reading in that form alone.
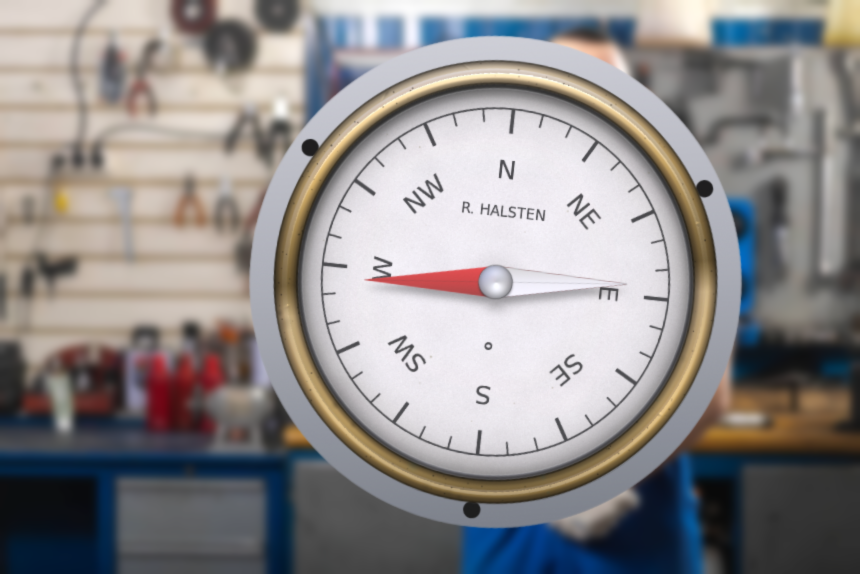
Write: 265 °
